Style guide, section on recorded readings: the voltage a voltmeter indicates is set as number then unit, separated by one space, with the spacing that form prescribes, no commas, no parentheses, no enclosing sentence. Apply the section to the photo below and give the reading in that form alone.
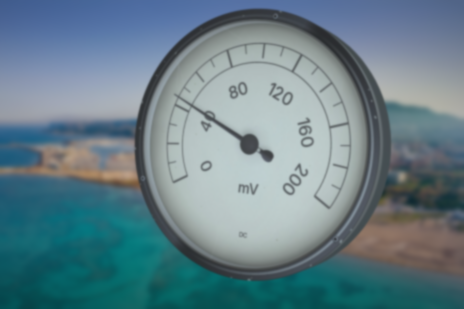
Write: 45 mV
